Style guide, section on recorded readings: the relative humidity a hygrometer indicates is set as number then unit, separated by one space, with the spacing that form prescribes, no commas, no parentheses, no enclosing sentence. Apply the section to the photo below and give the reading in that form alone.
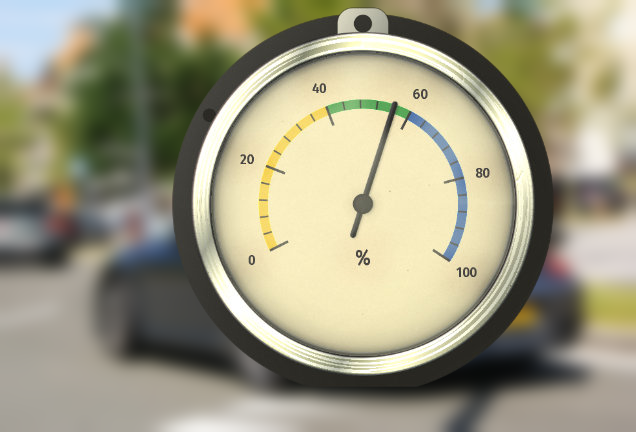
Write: 56 %
